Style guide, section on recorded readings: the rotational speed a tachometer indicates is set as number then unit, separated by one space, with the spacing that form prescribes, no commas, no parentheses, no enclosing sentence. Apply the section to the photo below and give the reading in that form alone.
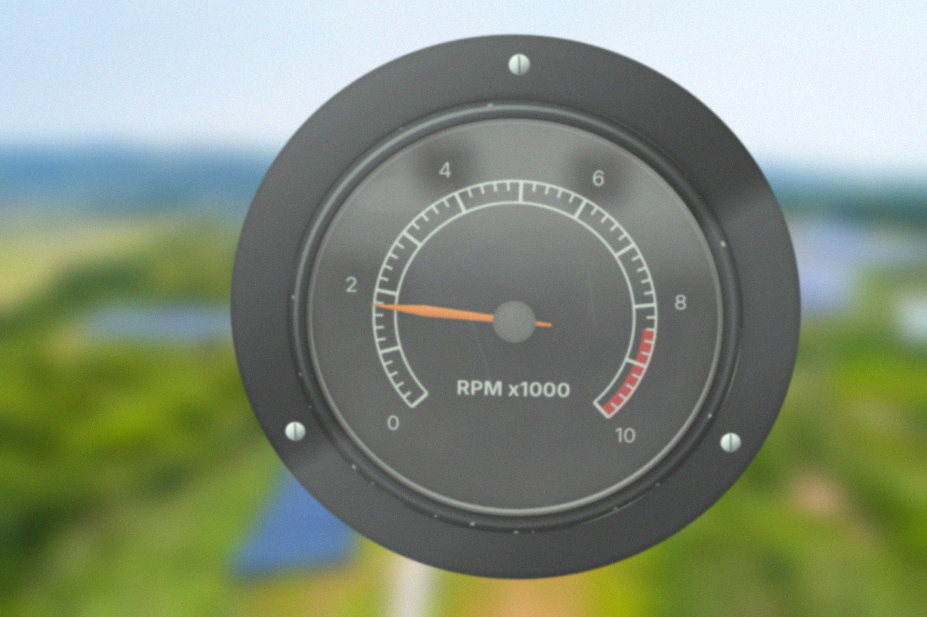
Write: 1800 rpm
